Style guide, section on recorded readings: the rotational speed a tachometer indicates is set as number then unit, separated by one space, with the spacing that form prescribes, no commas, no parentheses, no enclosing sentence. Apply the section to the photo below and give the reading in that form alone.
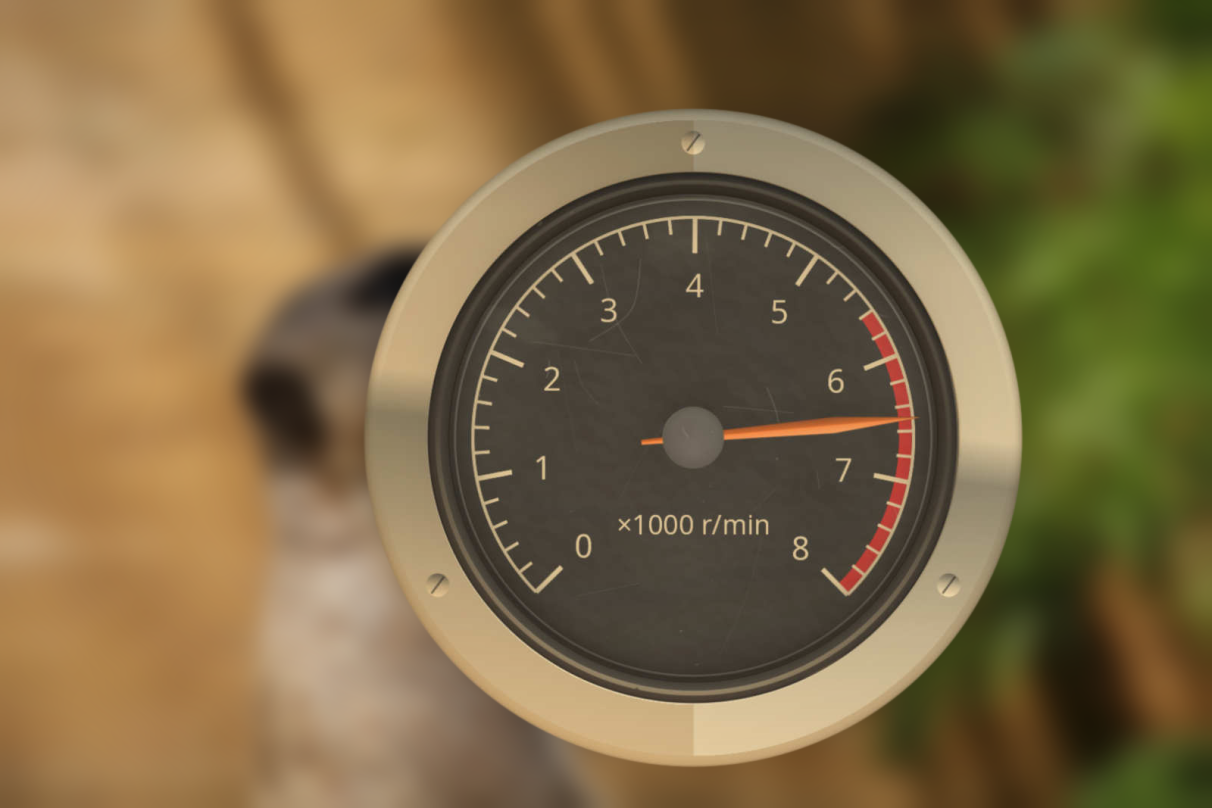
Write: 6500 rpm
